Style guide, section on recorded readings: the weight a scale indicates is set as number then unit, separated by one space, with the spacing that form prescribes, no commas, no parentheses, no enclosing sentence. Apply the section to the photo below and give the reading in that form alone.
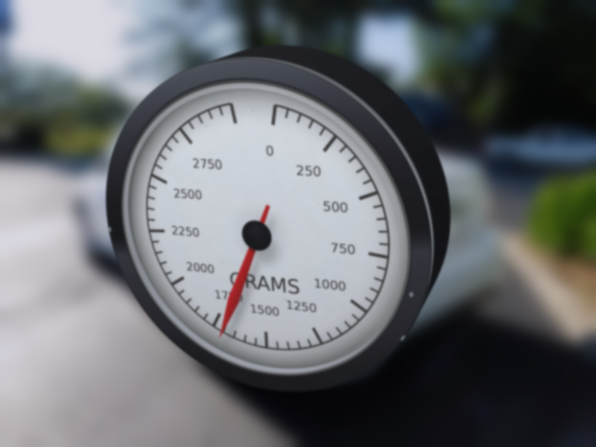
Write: 1700 g
